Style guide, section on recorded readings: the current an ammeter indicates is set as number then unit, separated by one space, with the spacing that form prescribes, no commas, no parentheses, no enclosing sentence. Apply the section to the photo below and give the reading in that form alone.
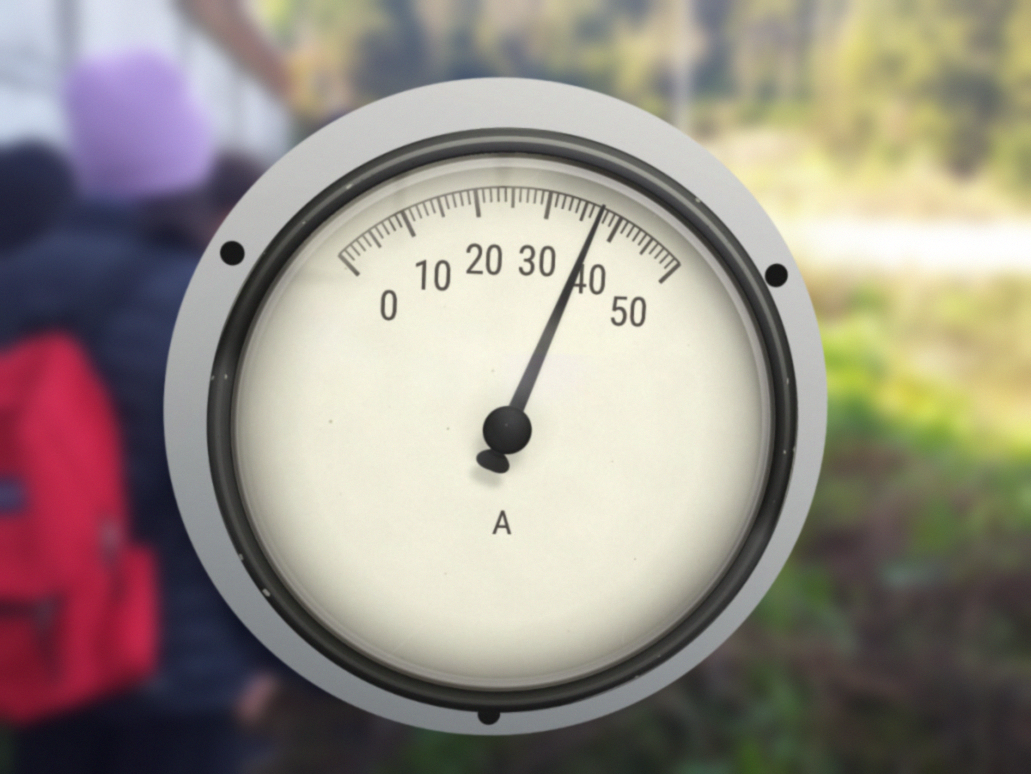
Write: 37 A
